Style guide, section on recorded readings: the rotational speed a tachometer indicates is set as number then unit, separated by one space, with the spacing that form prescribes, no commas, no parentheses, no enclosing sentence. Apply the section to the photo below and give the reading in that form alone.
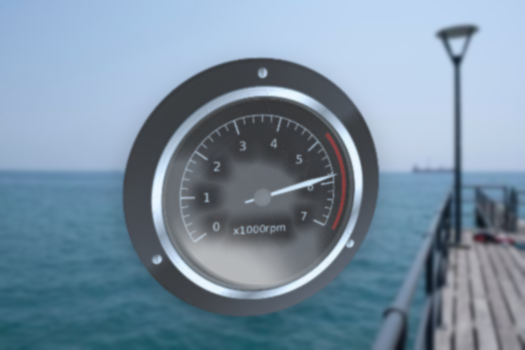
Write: 5800 rpm
